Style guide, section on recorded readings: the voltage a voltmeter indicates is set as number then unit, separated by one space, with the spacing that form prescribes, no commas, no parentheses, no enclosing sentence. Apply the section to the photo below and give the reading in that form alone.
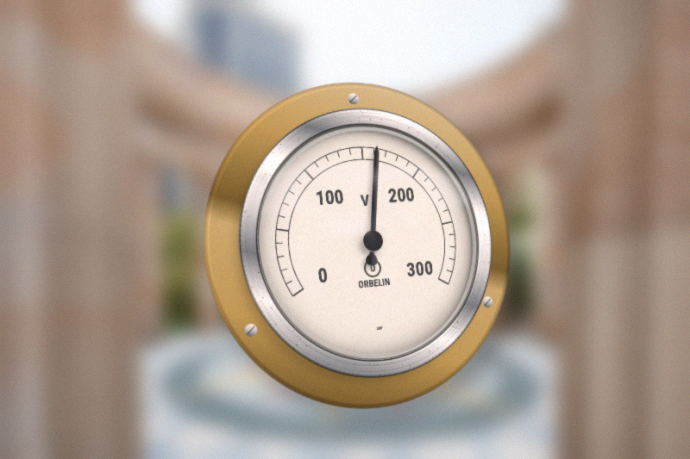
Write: 160 V
